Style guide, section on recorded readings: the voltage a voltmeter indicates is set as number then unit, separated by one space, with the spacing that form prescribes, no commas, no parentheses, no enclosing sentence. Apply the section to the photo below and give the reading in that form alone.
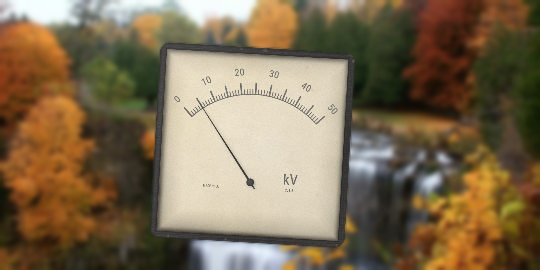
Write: 5 kV
